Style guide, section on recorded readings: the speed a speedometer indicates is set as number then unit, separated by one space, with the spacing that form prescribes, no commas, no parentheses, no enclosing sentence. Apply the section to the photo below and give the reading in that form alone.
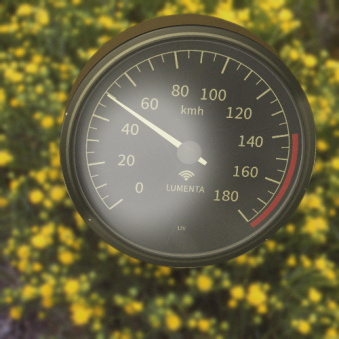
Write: 50 km/h
